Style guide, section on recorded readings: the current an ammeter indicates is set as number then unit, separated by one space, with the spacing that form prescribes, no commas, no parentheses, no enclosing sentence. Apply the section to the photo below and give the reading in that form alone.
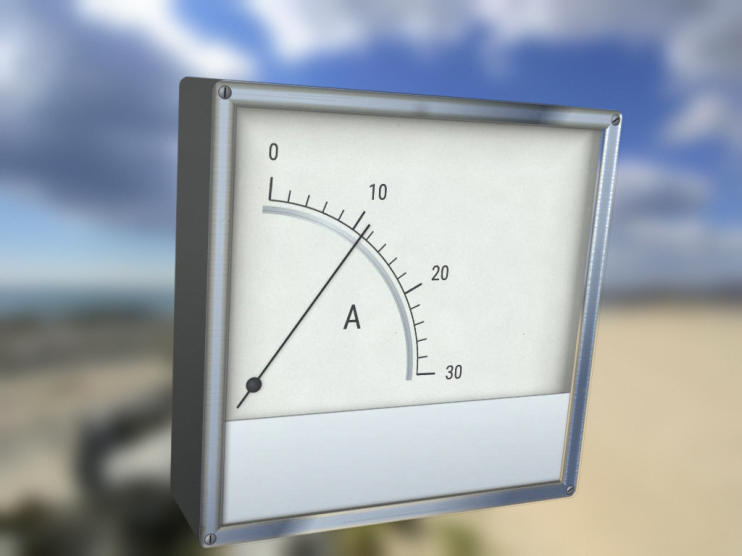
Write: 11 A
